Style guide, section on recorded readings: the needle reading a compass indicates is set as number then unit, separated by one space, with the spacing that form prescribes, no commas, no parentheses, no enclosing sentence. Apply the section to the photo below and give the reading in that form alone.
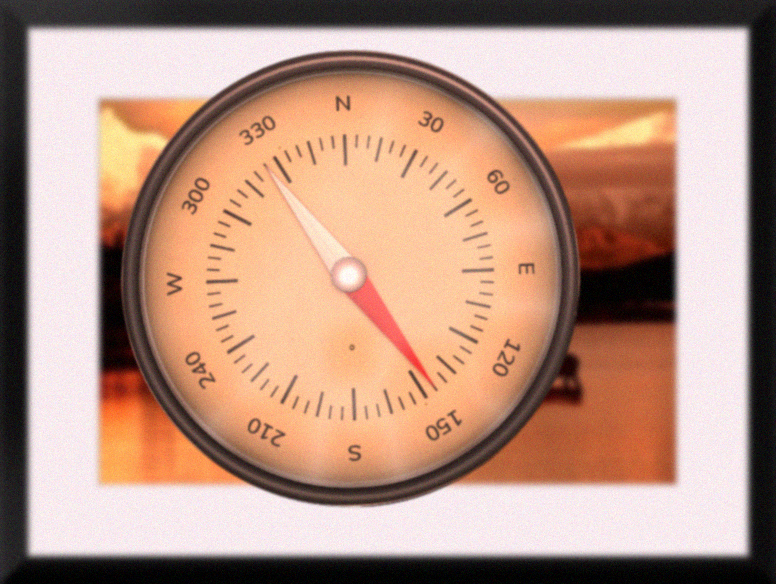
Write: 145 °
